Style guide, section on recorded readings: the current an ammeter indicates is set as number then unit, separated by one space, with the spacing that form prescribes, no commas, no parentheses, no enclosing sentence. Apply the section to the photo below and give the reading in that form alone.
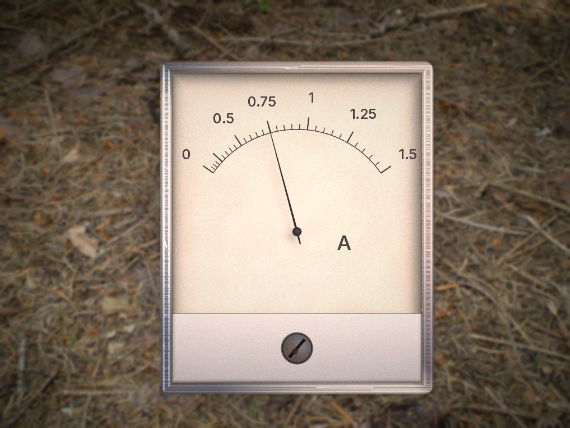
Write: 0.75 A
